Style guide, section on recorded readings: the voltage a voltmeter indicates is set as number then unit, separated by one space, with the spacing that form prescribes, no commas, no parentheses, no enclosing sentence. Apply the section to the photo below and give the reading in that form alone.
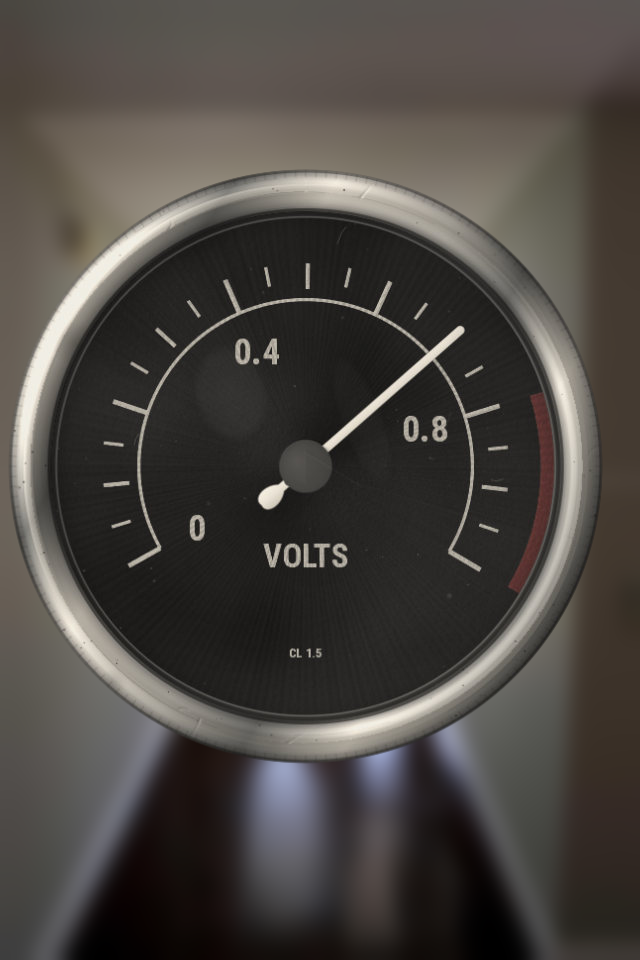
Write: 0.7 V
